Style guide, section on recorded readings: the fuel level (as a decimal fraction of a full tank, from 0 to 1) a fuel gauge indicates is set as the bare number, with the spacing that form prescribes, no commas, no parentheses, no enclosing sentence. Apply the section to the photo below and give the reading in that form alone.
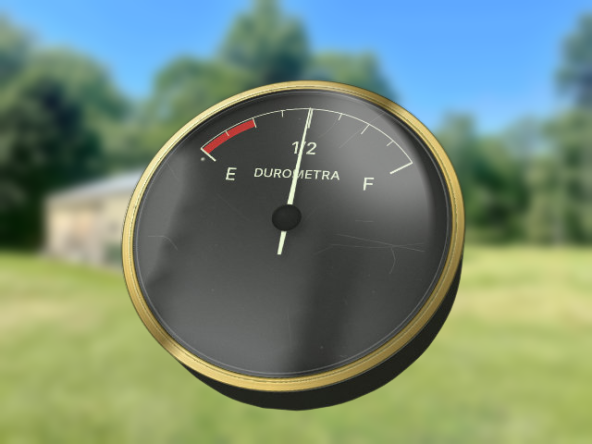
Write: 0.5
